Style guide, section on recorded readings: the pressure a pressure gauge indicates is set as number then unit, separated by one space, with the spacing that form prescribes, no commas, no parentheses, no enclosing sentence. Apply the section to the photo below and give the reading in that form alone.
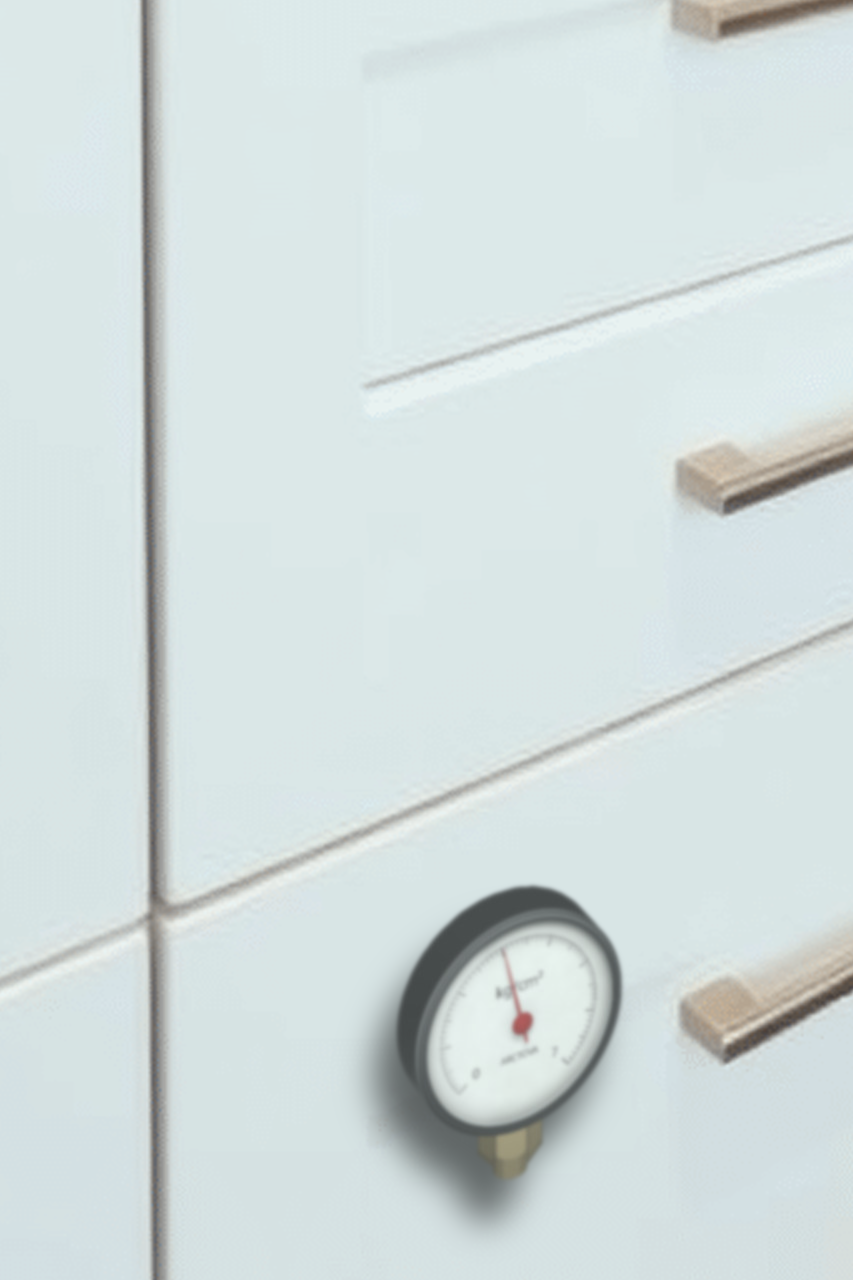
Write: 3 kg/cm²
